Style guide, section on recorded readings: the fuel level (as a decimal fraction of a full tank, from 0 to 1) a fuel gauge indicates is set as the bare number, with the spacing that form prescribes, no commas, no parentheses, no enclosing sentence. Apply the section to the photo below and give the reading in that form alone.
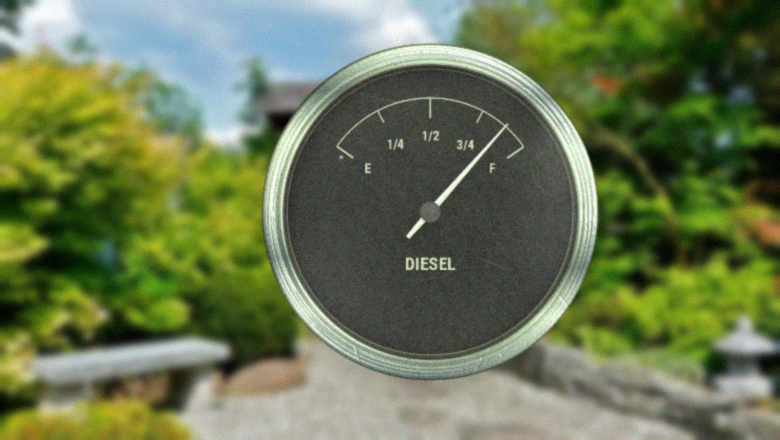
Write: 0.875
